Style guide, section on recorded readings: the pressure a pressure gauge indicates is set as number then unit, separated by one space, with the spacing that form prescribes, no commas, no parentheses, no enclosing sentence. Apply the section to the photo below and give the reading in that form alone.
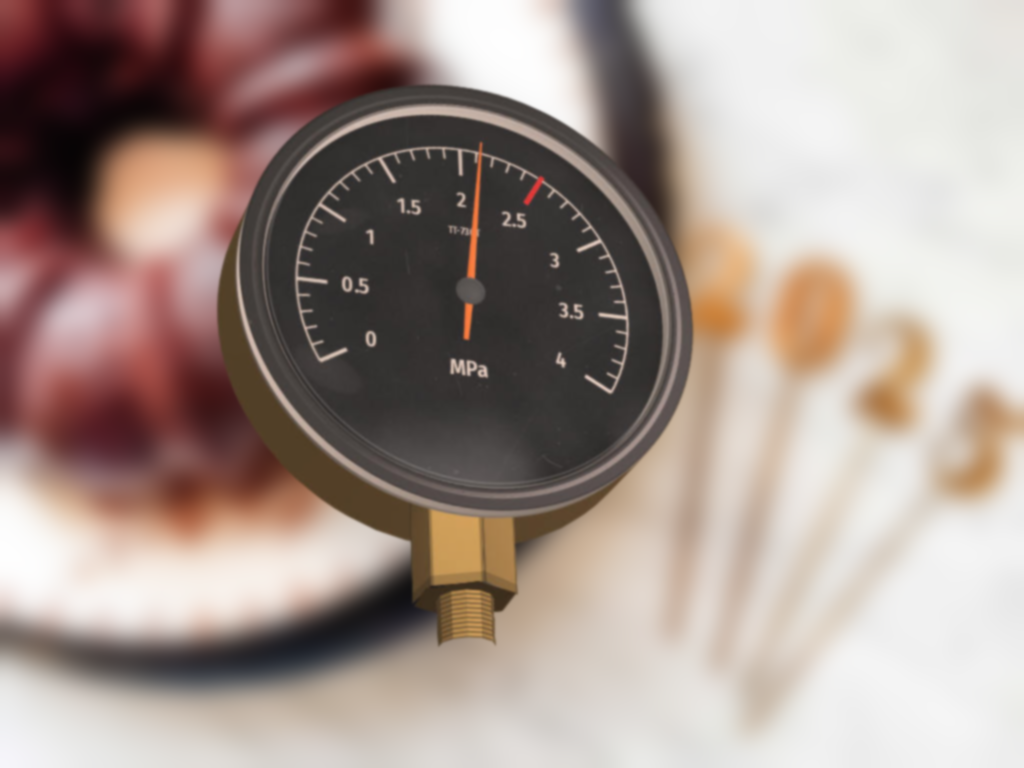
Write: 2.1 MPa
